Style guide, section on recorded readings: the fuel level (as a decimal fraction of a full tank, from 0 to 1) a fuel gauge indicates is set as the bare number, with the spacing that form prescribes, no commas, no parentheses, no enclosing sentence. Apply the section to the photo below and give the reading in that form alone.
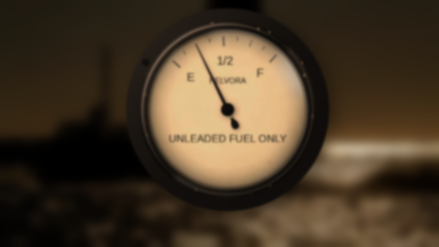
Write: 0.25
